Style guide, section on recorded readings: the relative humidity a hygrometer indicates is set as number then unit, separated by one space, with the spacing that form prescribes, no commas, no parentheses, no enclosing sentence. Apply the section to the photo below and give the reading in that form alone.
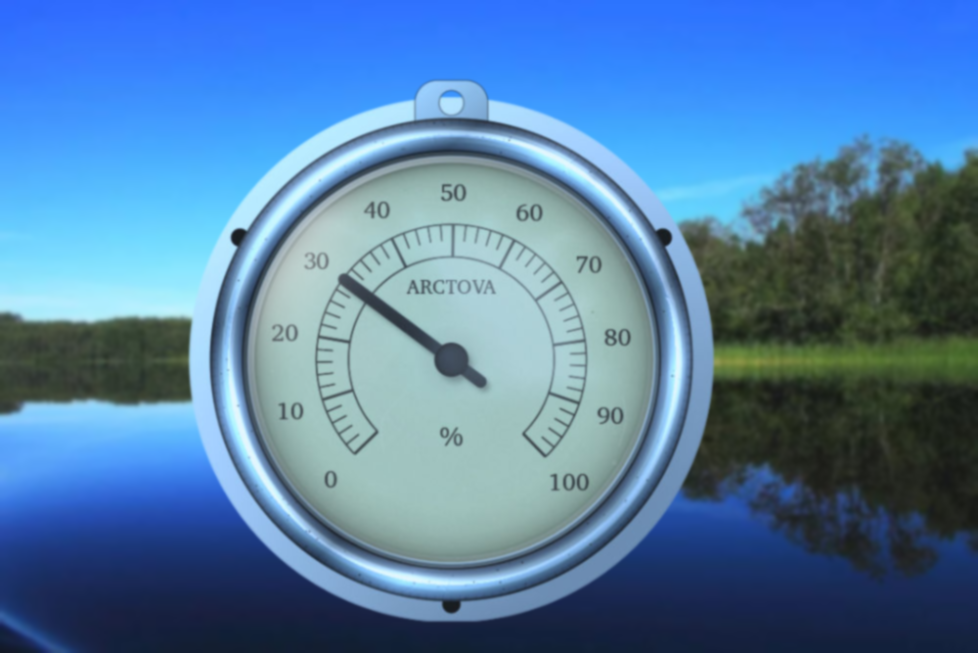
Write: 30 %
